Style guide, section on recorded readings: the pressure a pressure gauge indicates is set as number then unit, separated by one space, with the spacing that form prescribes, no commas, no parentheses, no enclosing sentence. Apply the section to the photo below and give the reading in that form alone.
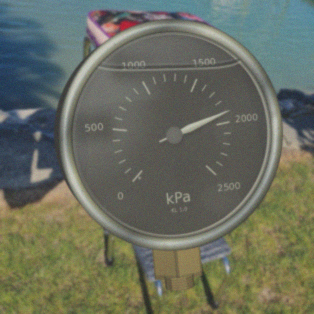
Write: 1900 kPa
